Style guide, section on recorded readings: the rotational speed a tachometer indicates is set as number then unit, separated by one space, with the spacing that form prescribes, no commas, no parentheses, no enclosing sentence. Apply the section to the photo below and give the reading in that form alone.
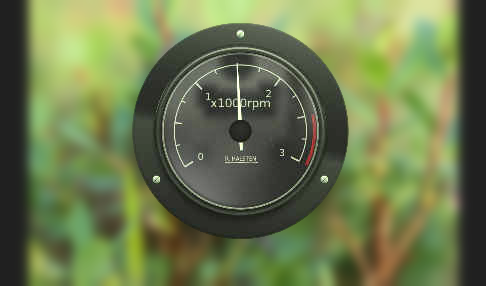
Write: 1500 rpm
